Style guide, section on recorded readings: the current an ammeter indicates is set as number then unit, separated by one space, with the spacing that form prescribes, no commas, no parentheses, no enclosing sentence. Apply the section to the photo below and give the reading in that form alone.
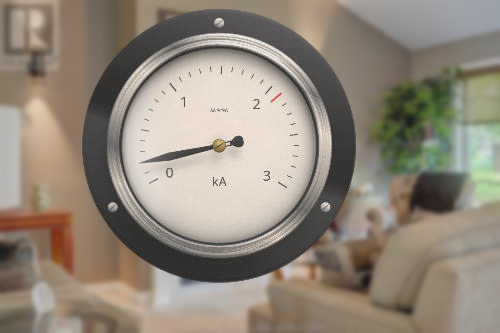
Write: 0.2 kA
